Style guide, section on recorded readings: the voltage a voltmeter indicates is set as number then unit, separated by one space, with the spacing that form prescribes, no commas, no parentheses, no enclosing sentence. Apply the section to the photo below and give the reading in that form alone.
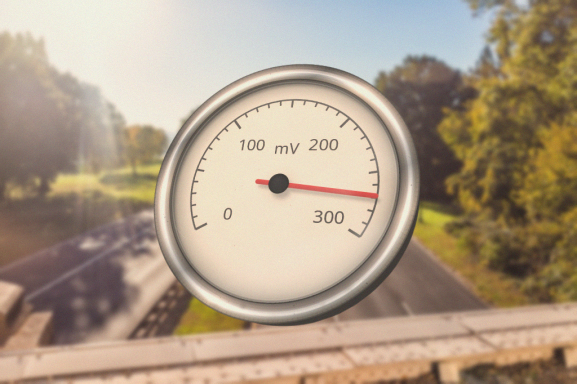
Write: 270 mV
